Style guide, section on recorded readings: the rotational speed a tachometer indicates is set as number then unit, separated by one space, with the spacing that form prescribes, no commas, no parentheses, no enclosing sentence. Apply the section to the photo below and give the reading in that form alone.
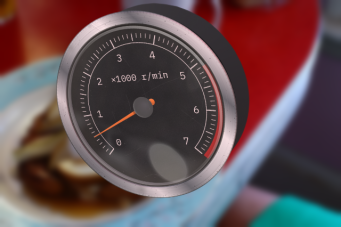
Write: 500 rpm
